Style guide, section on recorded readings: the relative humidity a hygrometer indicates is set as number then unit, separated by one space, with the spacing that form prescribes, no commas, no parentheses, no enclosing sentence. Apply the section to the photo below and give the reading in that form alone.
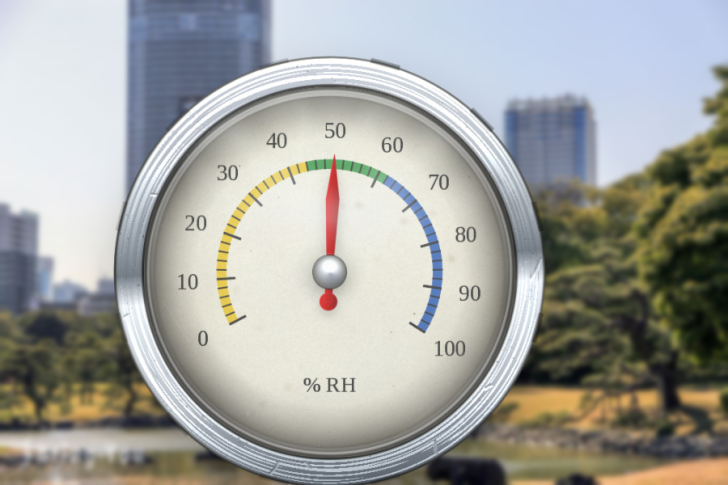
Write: 50 %
